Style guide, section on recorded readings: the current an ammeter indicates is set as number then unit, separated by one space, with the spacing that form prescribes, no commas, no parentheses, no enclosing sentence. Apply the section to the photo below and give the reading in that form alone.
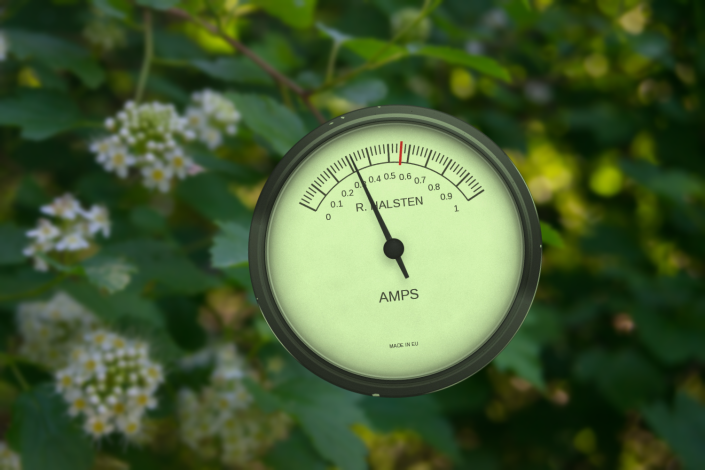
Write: 0.32 A
